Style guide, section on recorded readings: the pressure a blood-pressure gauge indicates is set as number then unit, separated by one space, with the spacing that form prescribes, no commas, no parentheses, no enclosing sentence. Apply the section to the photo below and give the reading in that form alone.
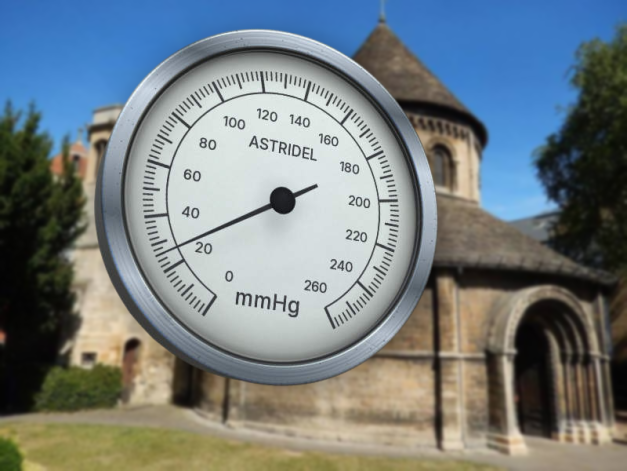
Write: 26 mmHg
